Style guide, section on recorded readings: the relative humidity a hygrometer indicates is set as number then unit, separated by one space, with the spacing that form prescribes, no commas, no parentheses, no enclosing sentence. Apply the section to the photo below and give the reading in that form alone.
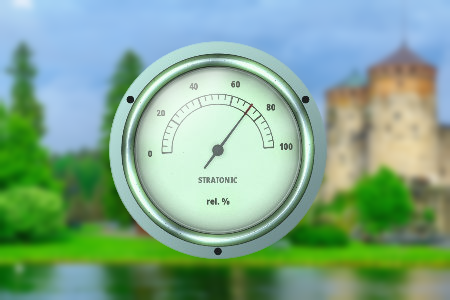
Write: 72 %
